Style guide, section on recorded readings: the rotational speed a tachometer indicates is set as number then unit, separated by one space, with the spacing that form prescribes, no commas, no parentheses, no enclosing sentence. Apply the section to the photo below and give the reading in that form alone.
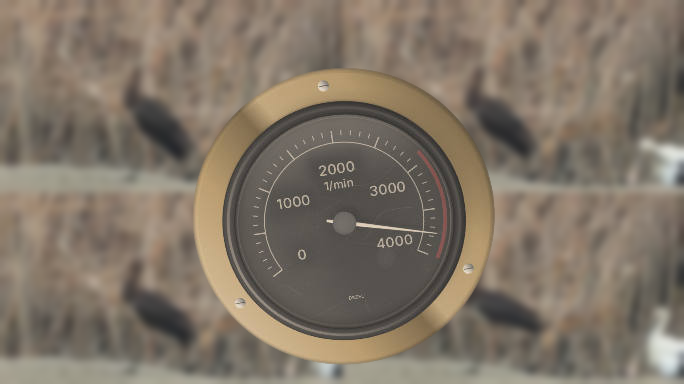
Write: 3750 rpm
